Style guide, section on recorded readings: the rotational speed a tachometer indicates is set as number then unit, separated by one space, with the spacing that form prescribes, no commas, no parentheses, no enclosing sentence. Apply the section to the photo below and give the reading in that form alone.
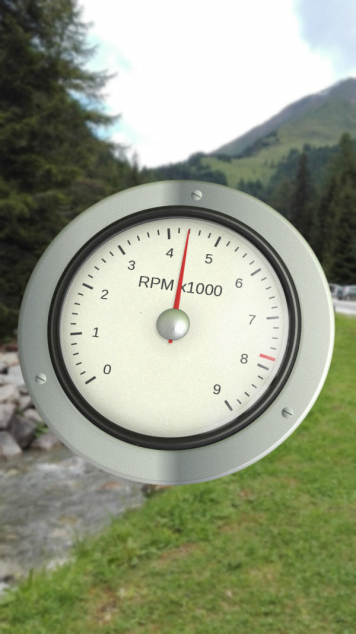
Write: 4400 rpm
